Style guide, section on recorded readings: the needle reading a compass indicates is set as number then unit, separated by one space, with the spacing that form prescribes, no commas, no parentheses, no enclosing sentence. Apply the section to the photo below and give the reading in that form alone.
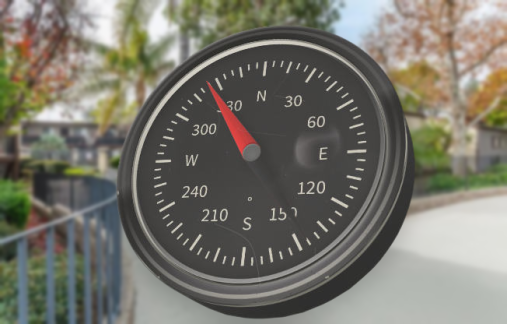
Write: 325 °
